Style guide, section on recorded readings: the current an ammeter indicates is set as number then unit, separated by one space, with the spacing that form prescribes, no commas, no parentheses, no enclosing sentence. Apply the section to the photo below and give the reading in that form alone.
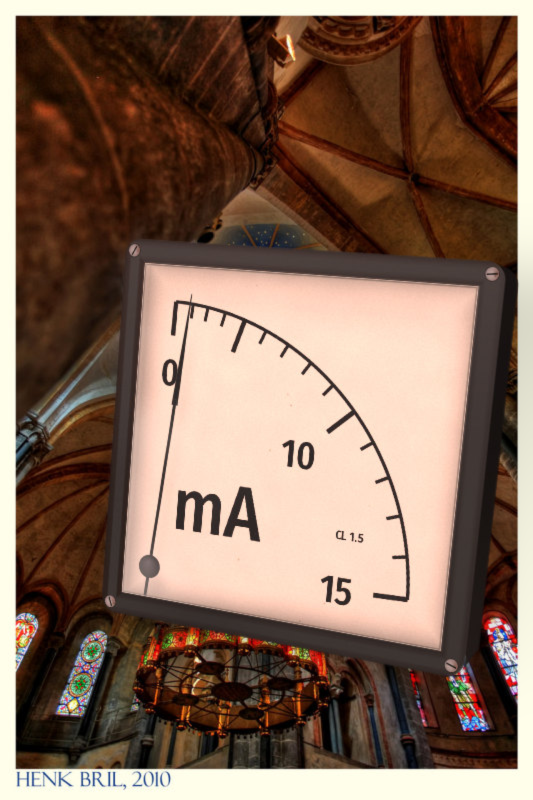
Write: 2 mA
